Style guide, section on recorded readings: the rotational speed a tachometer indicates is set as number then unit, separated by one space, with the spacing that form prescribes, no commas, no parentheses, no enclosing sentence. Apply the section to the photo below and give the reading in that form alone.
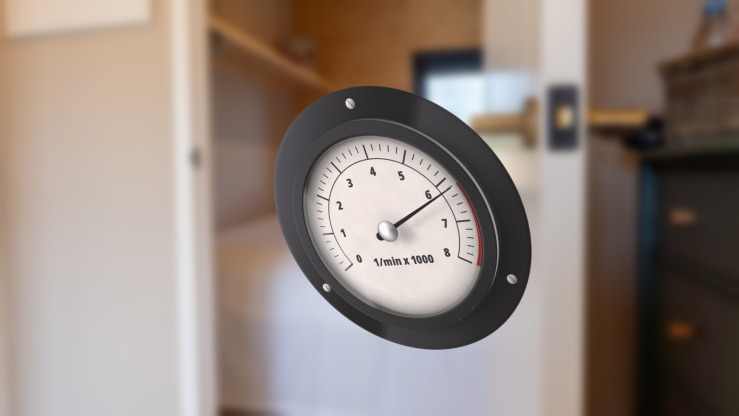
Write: 6200 rpm
